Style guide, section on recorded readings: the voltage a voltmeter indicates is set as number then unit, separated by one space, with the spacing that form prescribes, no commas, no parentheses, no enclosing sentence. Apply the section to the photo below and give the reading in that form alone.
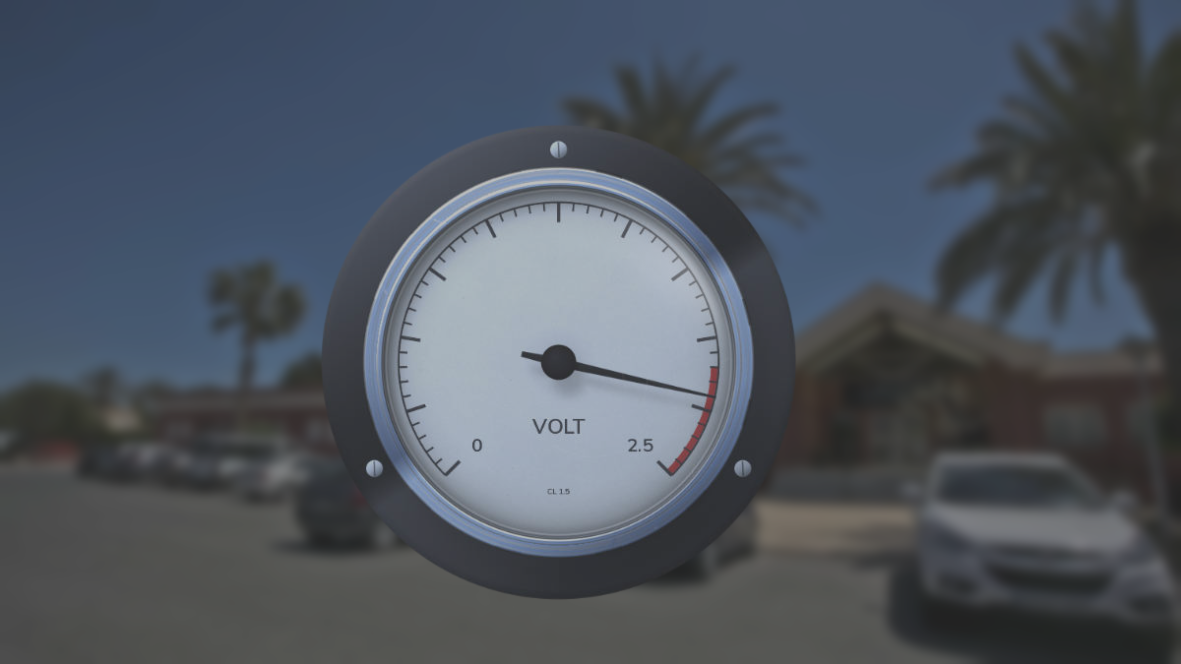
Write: 2.2 V
